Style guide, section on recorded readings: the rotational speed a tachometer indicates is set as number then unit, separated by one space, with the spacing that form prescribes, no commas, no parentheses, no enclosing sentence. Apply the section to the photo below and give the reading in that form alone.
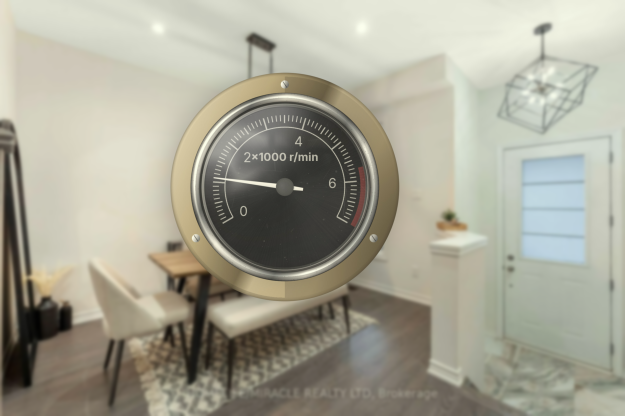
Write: 1100 rpm
